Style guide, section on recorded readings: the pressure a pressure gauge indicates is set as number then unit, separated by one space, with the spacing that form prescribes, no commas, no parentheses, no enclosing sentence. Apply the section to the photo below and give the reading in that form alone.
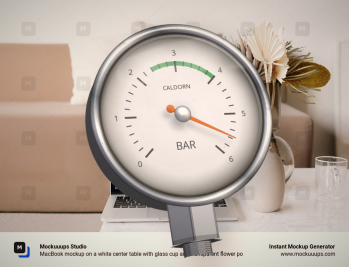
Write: 5.6 bar
